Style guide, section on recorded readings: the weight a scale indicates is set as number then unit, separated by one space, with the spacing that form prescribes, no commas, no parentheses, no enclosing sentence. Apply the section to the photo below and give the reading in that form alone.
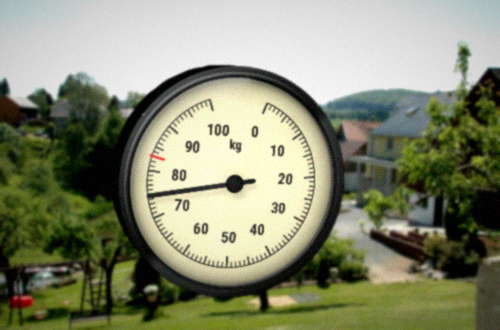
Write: 75 kg
